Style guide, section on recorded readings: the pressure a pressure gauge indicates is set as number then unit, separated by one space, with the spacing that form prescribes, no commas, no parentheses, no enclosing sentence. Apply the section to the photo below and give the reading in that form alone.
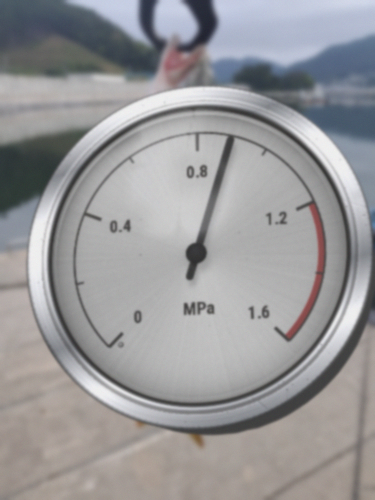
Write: 0.9 MPa
